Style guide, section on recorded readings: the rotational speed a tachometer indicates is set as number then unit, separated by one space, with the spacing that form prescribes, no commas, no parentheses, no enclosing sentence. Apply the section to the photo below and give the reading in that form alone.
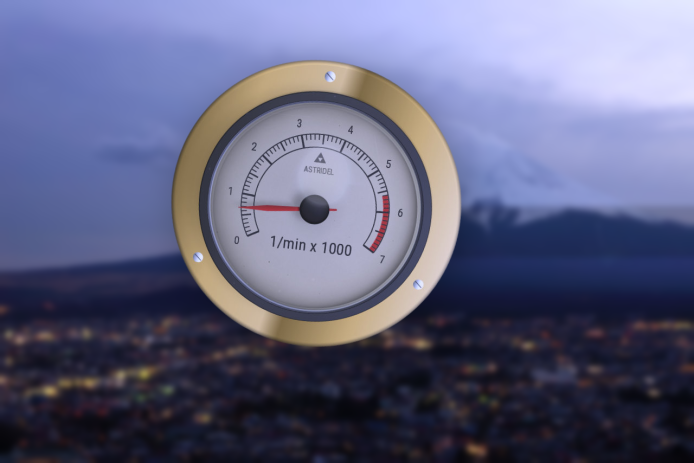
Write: 700 rpm
